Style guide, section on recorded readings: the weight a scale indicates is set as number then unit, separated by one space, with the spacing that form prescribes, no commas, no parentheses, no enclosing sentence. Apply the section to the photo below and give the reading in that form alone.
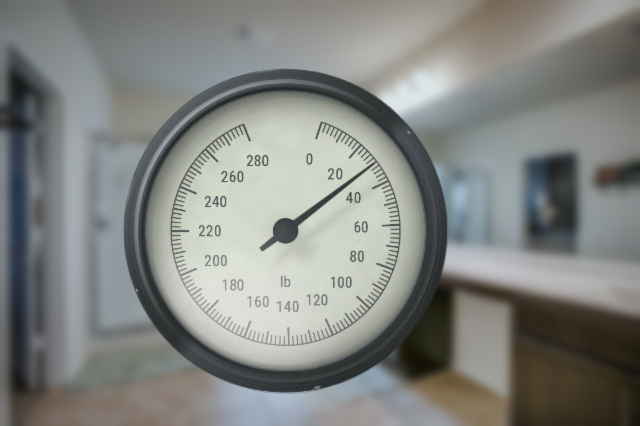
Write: 30 lb
